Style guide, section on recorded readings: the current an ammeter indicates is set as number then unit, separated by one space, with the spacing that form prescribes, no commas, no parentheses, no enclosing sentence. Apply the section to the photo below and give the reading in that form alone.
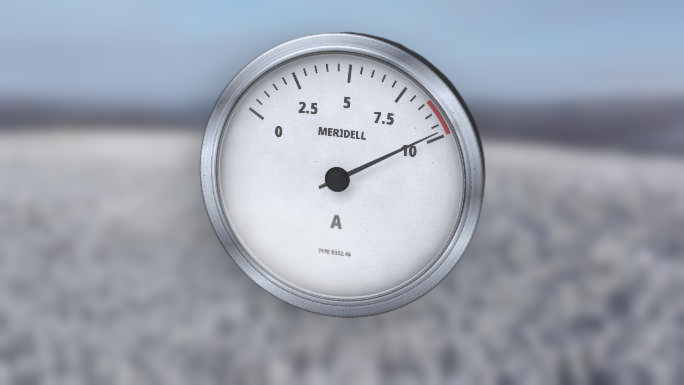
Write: 9.75 A
